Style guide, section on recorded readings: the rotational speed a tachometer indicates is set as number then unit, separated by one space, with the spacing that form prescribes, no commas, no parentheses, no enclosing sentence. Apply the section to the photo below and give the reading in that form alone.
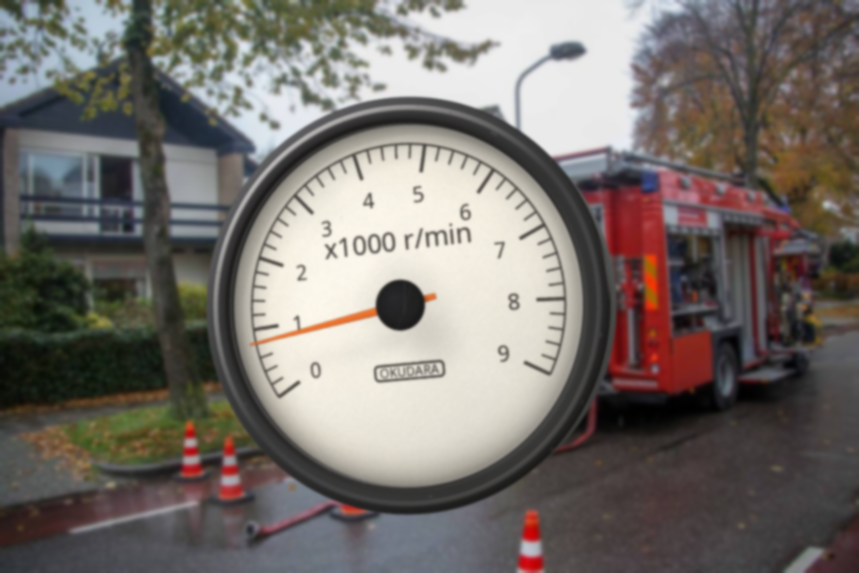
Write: 800 rpm
